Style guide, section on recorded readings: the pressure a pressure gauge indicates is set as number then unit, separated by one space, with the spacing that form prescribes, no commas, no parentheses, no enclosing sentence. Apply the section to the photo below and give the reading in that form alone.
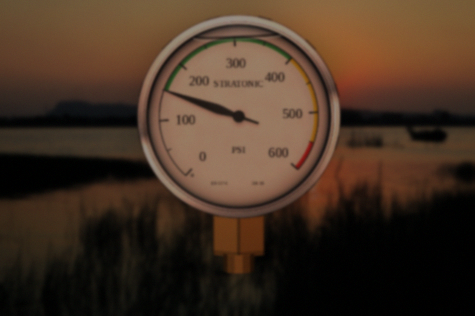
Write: 150 psi
